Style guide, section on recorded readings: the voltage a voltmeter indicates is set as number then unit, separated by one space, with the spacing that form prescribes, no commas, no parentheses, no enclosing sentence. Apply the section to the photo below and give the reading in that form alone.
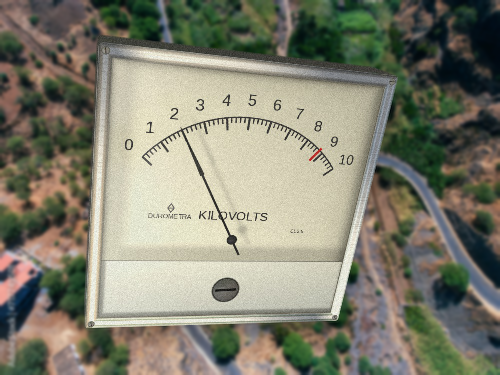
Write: 2 kV
